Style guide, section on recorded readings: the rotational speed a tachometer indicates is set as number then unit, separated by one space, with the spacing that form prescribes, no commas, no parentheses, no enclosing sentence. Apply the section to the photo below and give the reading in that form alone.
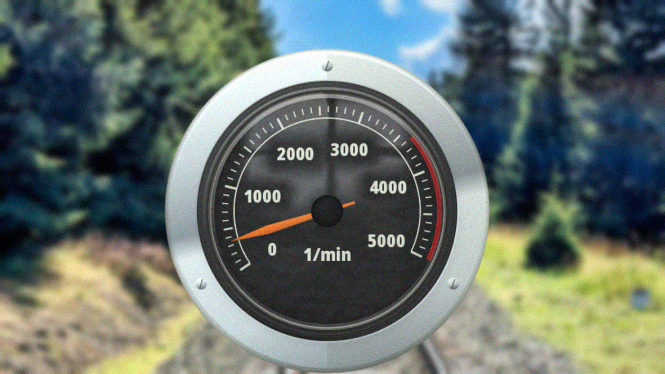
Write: 350 rpm
